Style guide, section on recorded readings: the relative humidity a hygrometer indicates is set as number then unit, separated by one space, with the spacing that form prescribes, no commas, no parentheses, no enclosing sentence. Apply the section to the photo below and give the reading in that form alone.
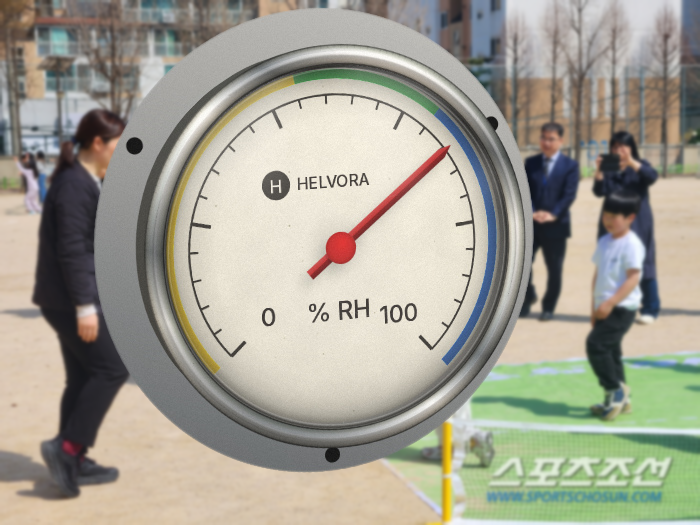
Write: 68 %
